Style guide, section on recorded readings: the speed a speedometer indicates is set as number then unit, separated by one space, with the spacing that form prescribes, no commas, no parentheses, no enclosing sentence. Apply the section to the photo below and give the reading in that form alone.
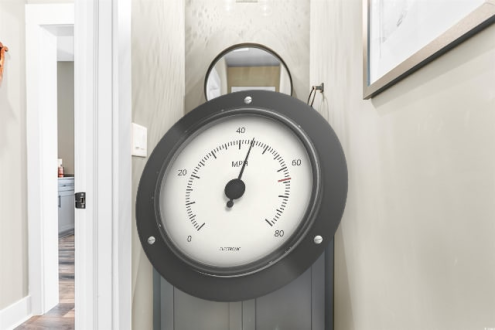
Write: 45 mph
